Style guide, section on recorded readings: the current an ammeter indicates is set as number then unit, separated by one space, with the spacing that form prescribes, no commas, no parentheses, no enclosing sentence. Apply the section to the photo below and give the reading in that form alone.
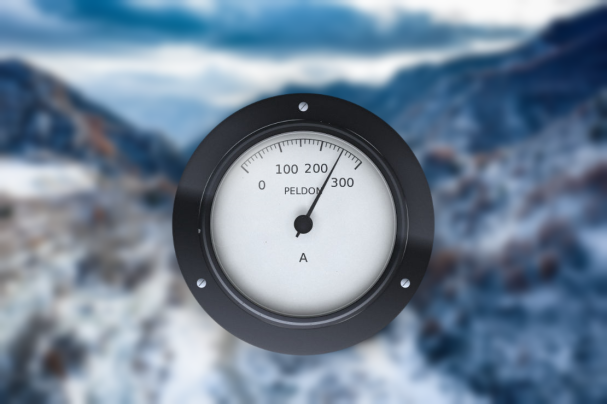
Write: 250 A
